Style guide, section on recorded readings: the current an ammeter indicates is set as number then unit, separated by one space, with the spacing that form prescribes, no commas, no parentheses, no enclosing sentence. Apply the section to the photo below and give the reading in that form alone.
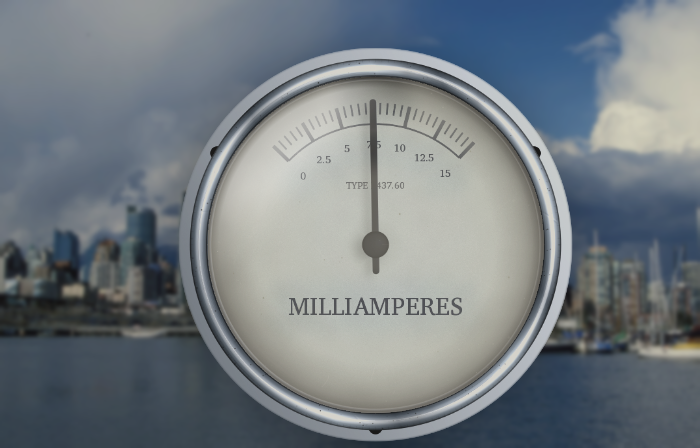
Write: 7.5 mA
